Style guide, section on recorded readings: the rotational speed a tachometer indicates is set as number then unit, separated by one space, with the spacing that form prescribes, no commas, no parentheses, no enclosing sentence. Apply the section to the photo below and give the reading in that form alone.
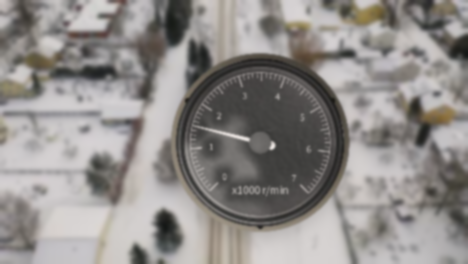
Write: 1500 rpm
